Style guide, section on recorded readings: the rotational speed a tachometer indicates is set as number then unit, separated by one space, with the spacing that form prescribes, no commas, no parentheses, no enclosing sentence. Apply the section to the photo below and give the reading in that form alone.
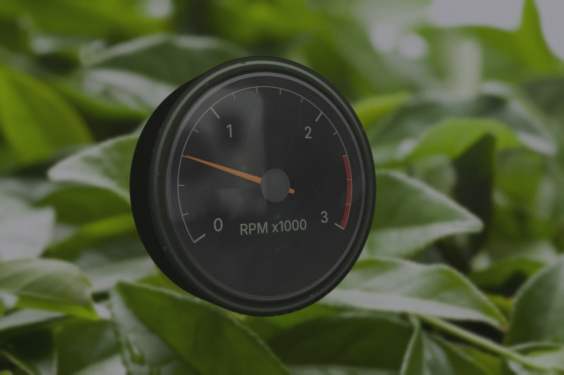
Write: 600 rpm
